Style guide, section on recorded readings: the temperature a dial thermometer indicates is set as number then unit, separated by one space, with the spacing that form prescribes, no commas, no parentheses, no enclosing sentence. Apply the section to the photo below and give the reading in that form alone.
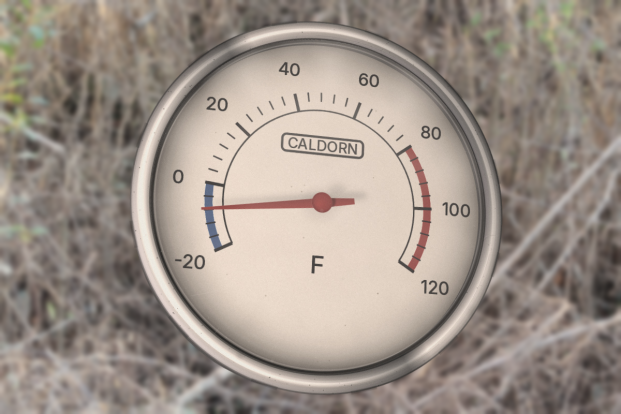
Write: -8 °F
